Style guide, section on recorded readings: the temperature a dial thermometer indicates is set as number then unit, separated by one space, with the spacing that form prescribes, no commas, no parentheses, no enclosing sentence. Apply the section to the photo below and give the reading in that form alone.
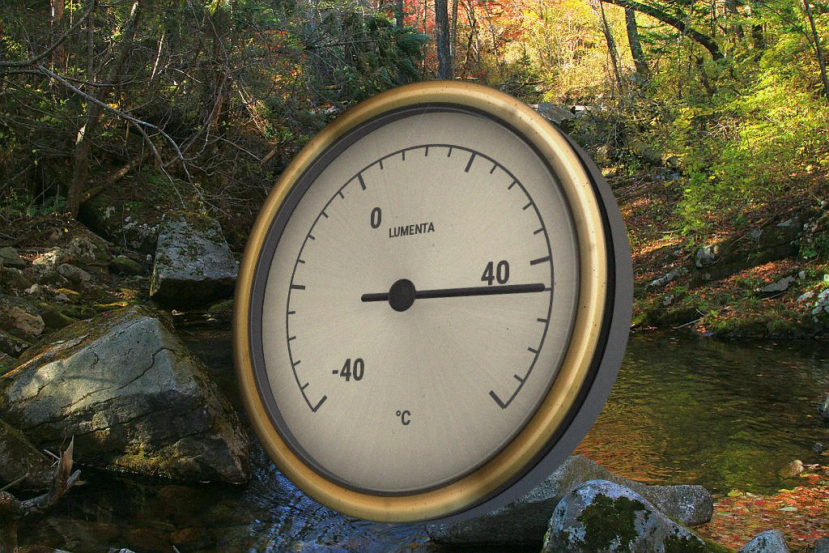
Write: 44 °C
